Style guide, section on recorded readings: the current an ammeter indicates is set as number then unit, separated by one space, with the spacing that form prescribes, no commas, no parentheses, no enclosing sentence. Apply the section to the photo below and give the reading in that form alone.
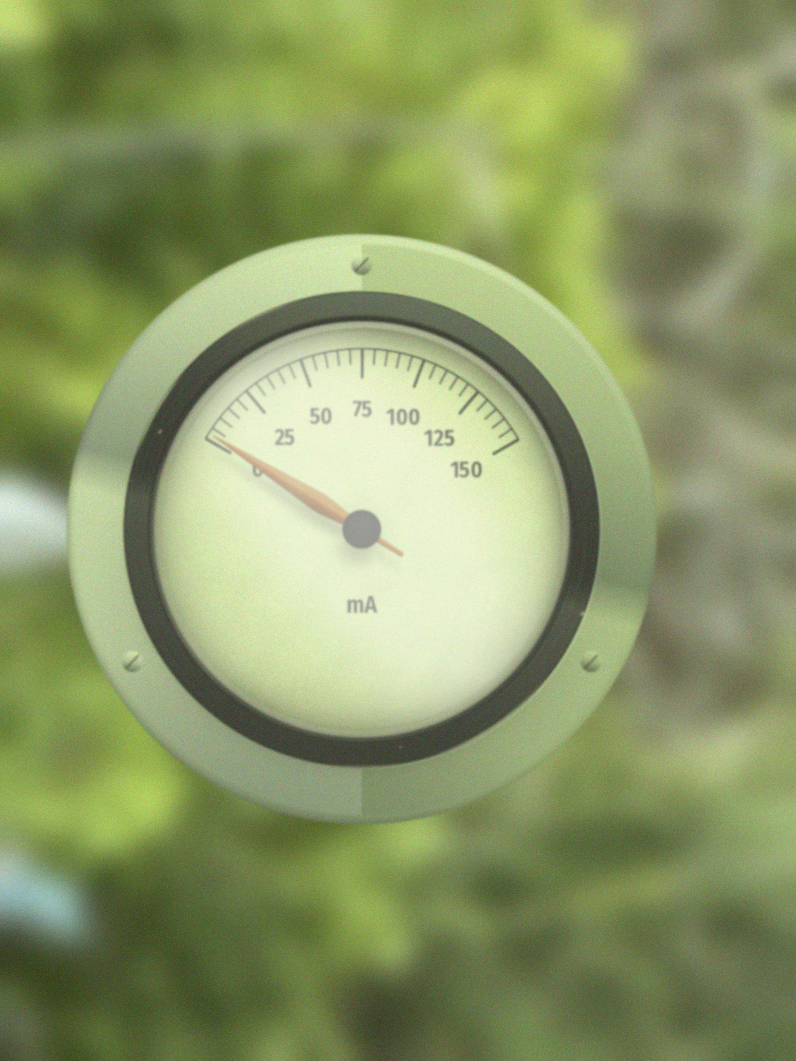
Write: 2.5 mA
